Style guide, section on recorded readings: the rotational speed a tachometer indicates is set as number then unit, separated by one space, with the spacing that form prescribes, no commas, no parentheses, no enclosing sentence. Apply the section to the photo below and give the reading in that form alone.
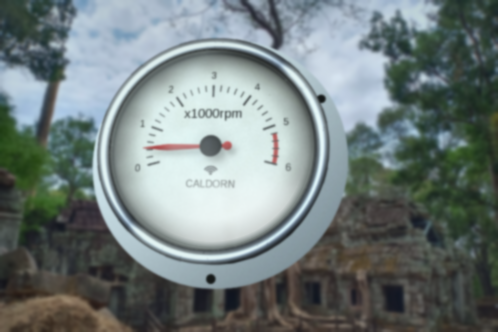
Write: 400 rpm
